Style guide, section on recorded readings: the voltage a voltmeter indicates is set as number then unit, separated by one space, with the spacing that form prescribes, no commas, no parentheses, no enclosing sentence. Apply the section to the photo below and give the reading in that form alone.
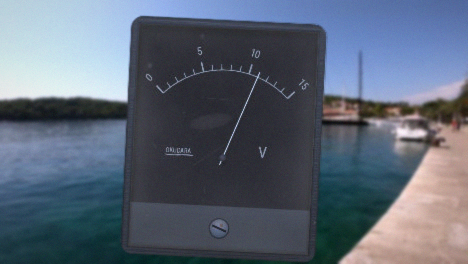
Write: 11 V
